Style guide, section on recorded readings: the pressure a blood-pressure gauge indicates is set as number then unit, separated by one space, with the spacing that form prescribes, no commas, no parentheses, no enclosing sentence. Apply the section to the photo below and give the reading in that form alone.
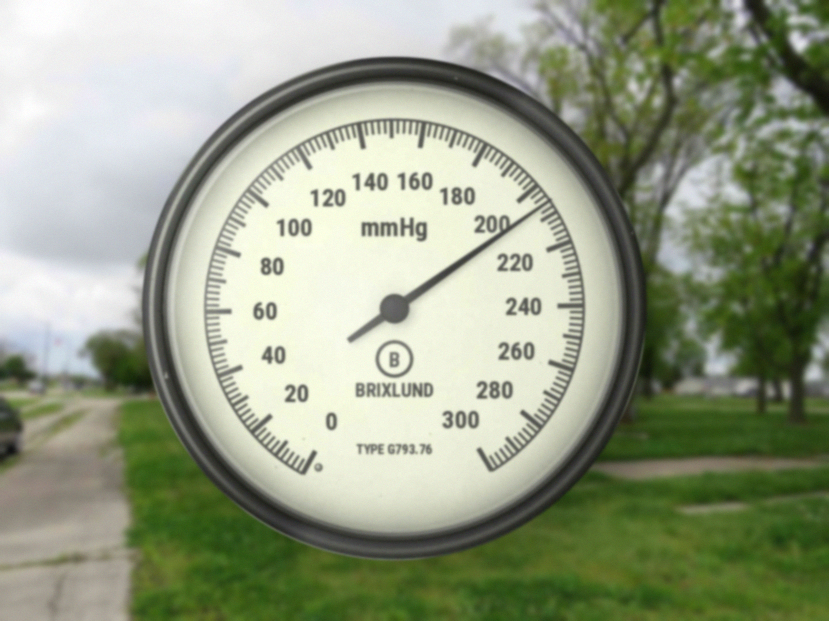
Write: 206 mmHg
